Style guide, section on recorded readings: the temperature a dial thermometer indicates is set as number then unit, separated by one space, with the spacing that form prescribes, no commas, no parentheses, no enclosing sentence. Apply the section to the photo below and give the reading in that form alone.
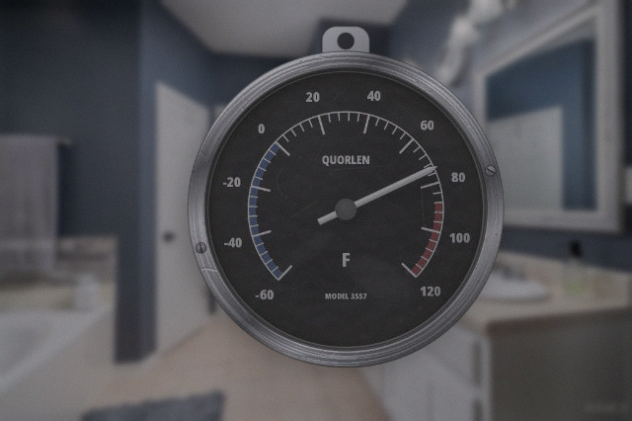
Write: 74 °F
